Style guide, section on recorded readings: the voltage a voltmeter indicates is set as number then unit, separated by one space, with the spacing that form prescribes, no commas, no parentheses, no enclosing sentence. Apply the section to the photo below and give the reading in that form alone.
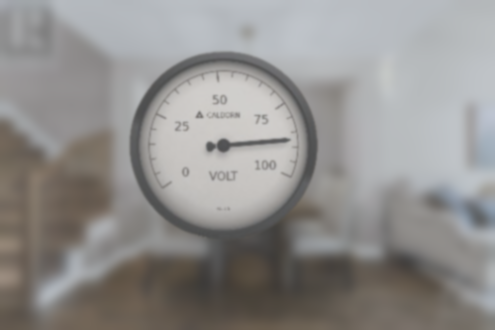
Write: 87.5 V
